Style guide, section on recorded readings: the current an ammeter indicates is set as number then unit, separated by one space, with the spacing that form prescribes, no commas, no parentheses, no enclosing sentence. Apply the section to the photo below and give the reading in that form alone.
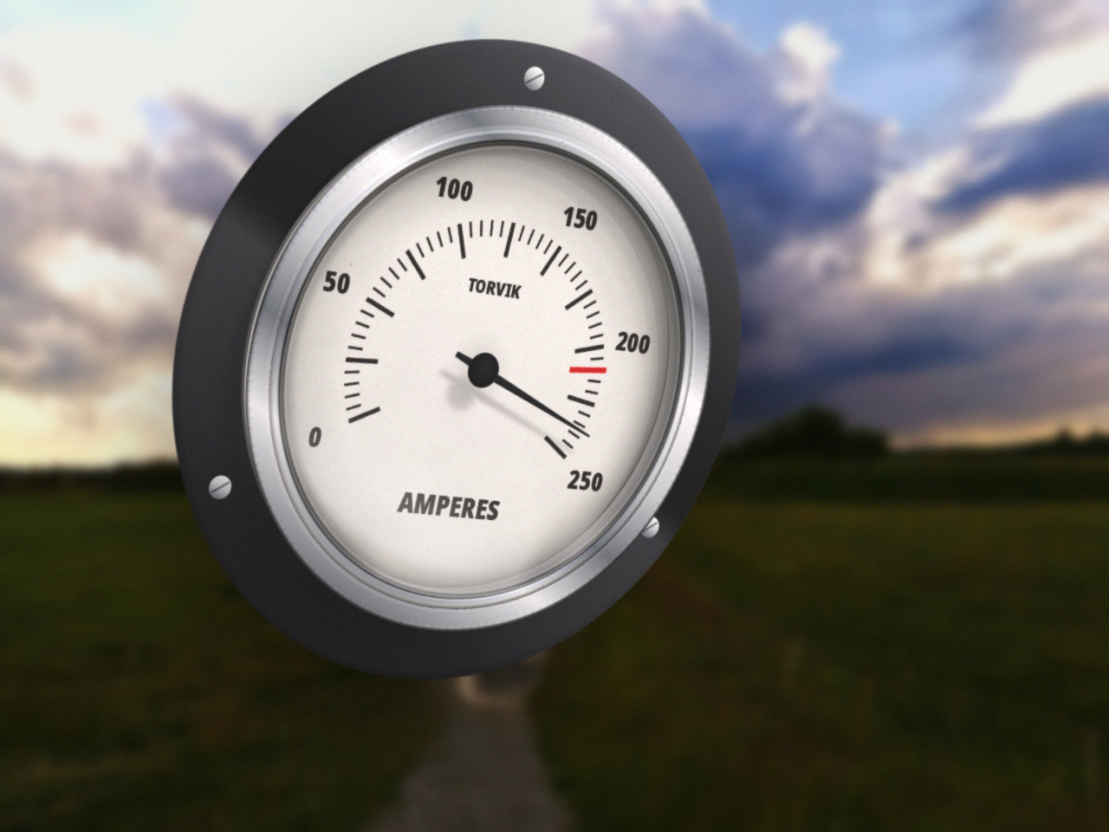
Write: 237.5 A
